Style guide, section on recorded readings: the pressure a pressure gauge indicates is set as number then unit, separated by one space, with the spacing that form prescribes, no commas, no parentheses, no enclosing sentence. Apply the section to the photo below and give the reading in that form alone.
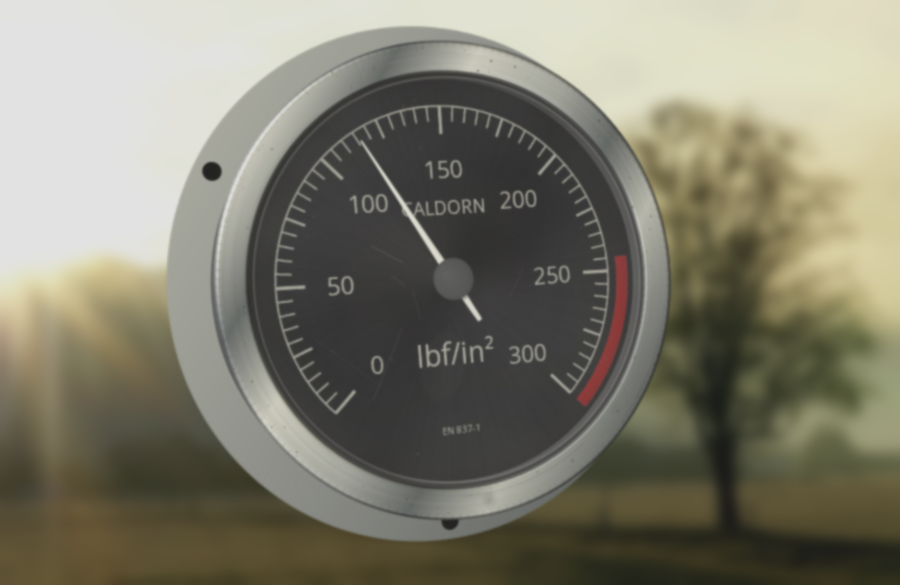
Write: 115 psi
